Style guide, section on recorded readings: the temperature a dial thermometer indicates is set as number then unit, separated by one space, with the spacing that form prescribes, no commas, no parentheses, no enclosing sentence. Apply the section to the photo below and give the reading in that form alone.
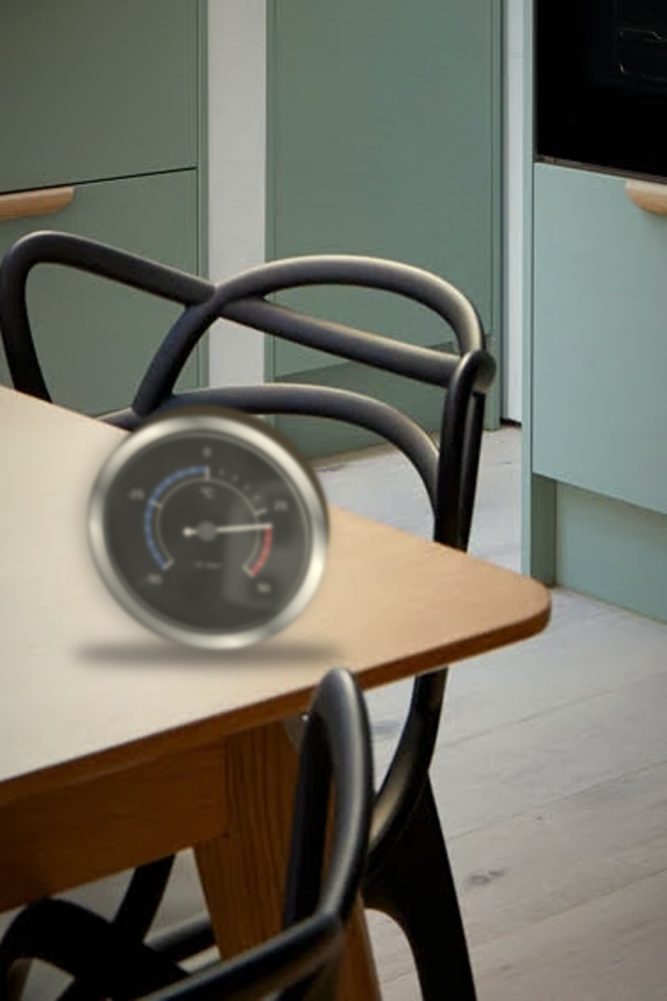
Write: 30 °C
